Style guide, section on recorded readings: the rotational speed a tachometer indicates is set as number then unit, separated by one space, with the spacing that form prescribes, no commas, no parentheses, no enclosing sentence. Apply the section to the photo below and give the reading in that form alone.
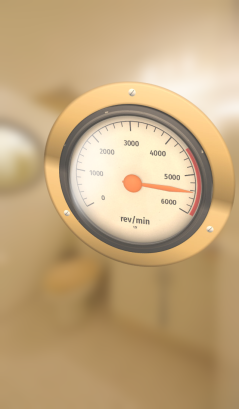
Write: 5400 rpm
